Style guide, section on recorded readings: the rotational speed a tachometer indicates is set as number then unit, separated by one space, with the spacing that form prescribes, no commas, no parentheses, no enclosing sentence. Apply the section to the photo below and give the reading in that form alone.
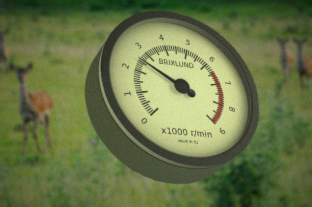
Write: 2500 rpm
